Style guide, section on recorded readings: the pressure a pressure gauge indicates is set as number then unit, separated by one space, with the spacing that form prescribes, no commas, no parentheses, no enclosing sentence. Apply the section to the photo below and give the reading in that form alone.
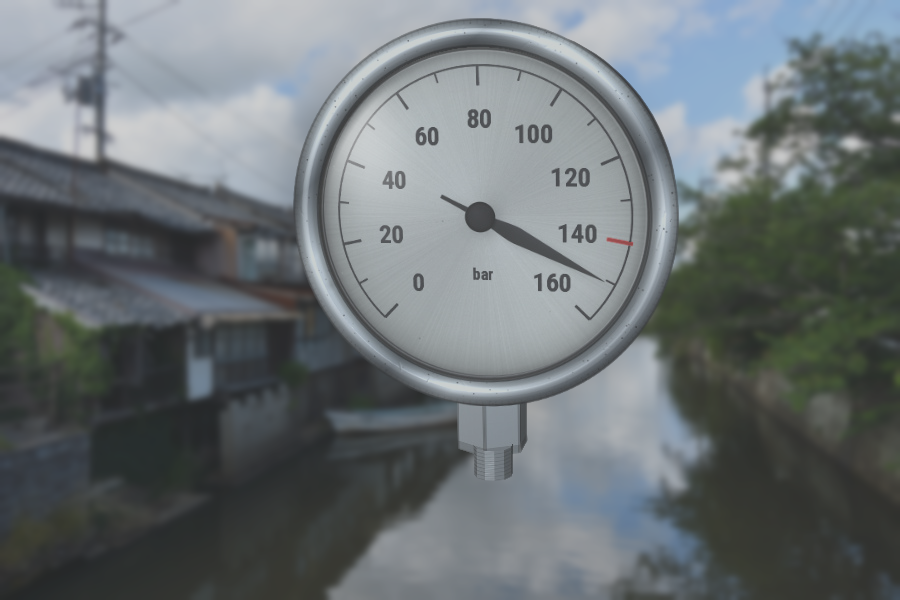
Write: 150 bar
